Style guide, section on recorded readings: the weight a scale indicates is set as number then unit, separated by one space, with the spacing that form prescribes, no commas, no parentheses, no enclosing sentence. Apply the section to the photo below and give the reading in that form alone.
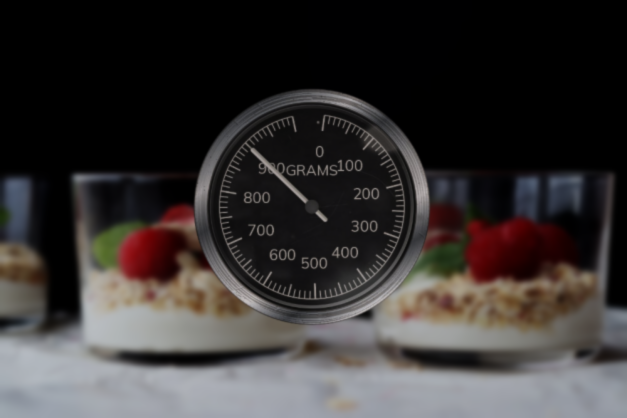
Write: 900 g
